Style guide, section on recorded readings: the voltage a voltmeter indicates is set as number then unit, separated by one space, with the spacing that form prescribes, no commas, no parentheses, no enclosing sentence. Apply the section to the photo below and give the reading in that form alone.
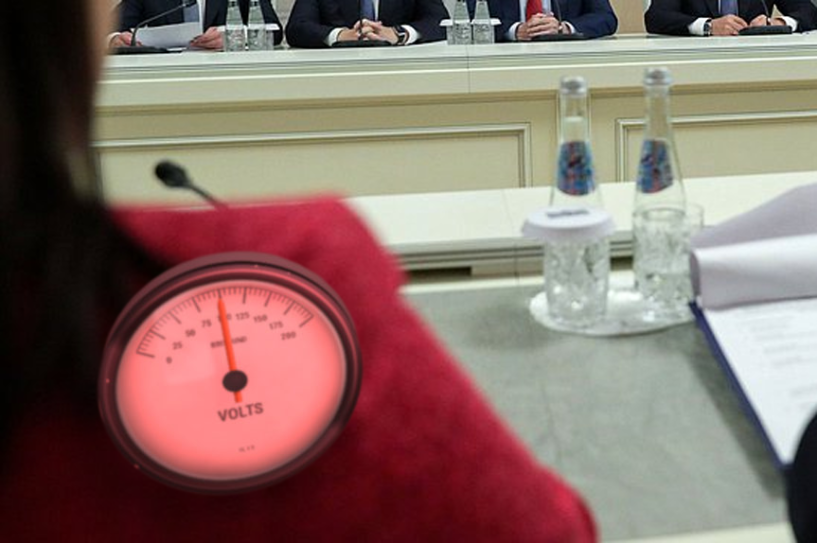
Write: 100 V
